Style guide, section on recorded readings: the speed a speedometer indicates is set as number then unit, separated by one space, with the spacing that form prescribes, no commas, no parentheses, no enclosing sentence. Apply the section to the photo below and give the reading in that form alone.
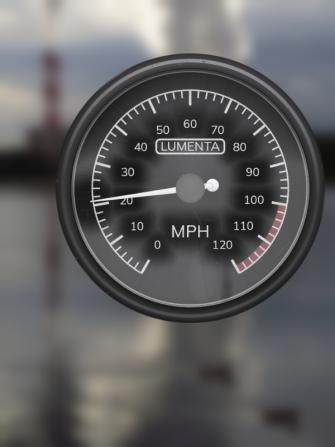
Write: 21 mph
